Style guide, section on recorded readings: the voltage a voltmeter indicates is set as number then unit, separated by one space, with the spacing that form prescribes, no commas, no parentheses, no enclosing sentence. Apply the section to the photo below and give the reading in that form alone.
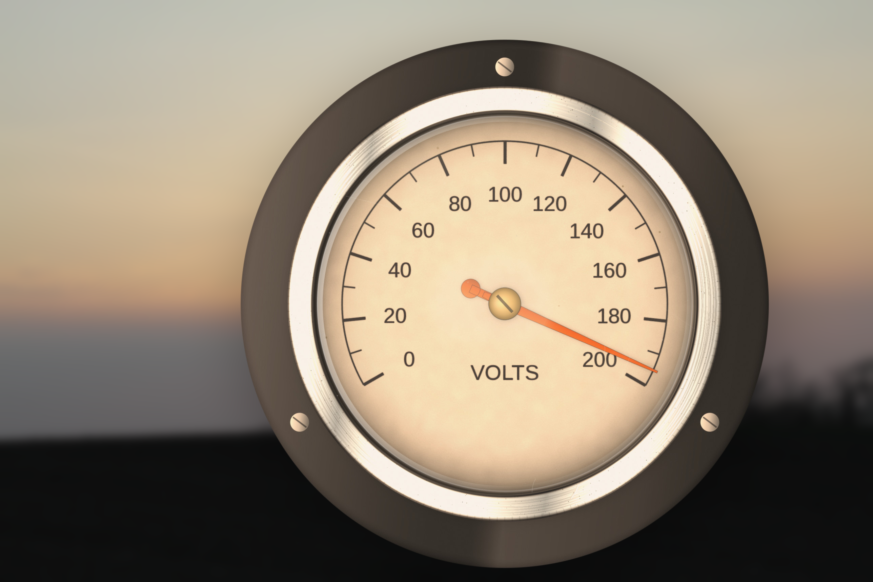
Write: 195 V
